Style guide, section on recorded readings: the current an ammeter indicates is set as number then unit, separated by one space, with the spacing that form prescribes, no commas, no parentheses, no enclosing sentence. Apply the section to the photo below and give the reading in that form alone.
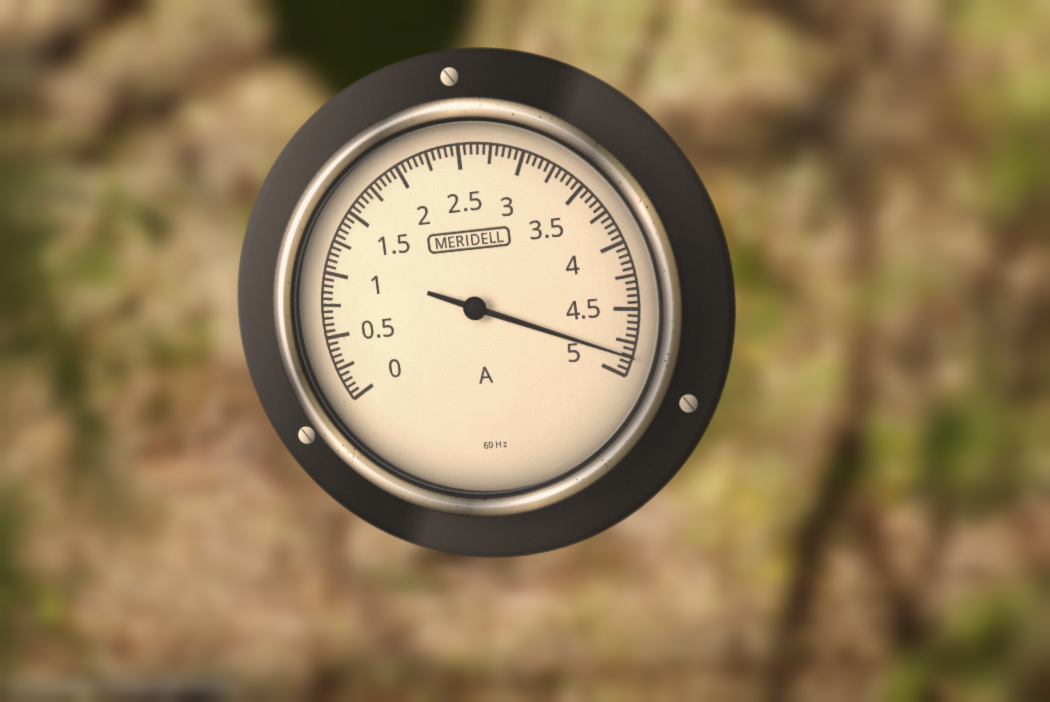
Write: 4.85 A
